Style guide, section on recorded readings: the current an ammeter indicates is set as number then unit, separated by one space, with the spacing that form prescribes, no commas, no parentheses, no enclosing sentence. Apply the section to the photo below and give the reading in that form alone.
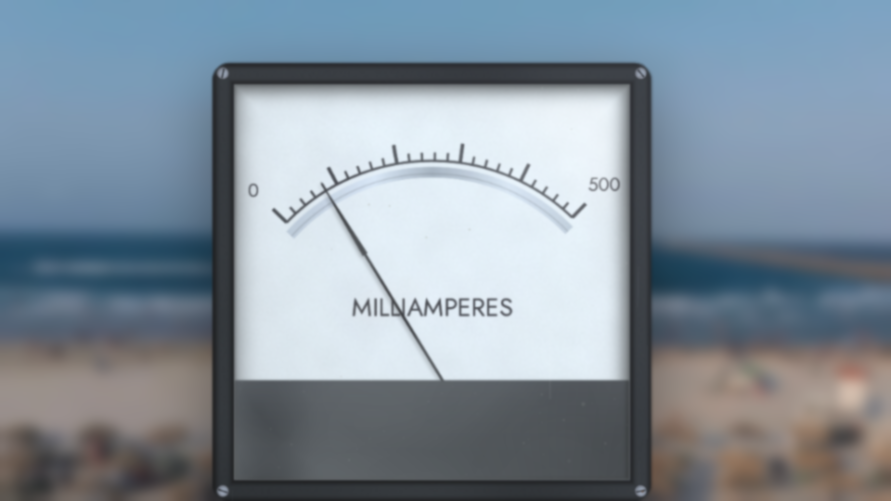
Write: 80 mA
